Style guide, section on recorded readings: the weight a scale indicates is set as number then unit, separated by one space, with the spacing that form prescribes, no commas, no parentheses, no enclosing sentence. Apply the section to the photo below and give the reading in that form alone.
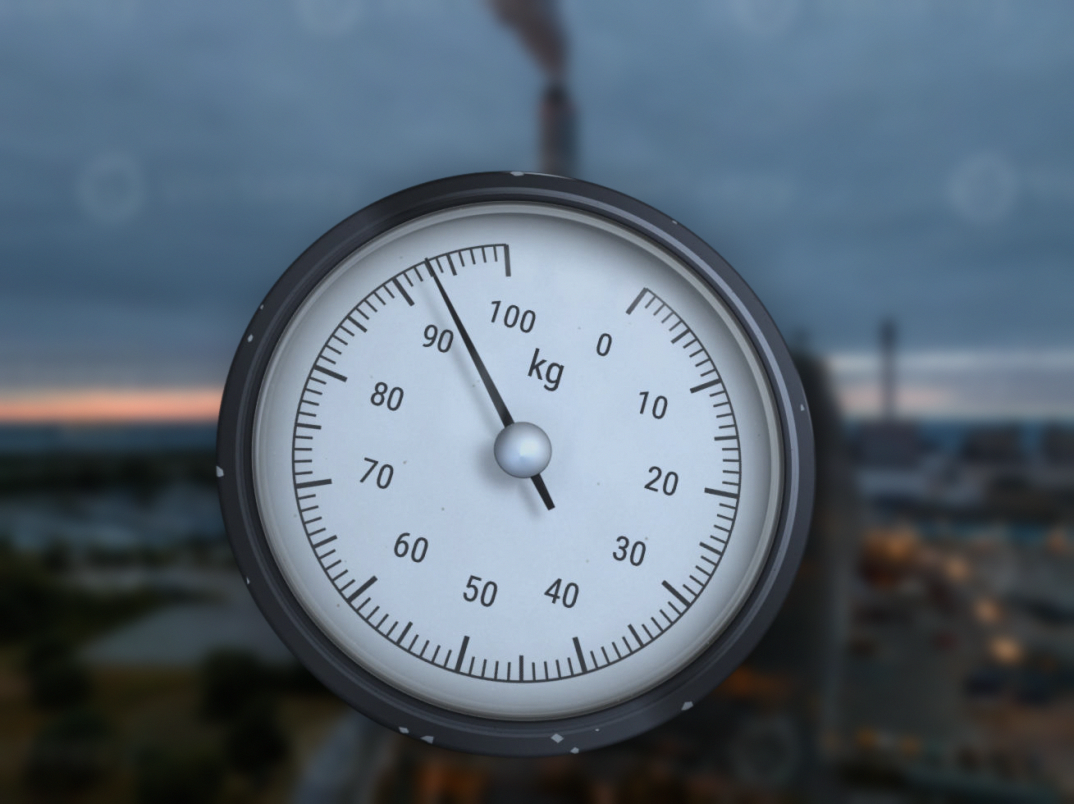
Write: 93 kg
